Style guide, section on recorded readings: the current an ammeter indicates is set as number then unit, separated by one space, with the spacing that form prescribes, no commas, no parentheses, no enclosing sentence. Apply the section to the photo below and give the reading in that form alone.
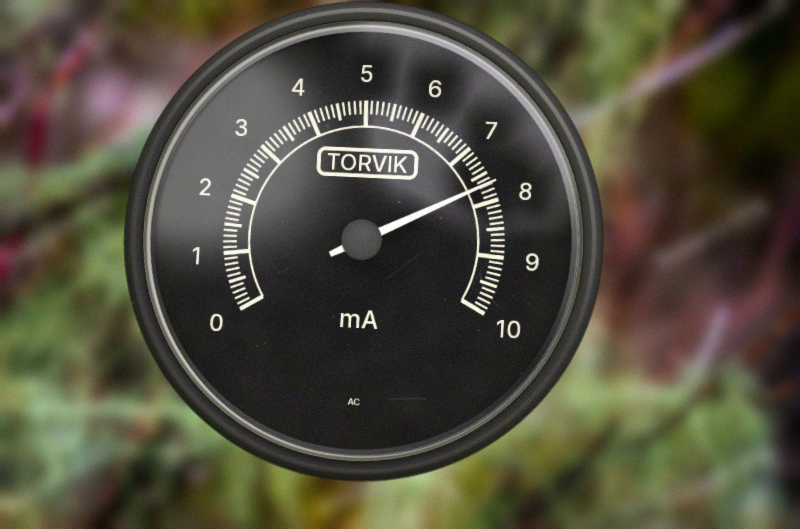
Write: 7.7 mA
